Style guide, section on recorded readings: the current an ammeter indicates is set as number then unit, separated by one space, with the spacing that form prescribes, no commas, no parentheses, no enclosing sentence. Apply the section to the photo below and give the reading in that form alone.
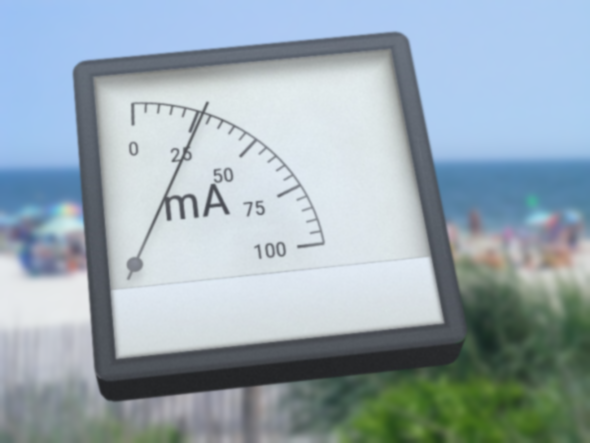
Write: 27.5 mA
